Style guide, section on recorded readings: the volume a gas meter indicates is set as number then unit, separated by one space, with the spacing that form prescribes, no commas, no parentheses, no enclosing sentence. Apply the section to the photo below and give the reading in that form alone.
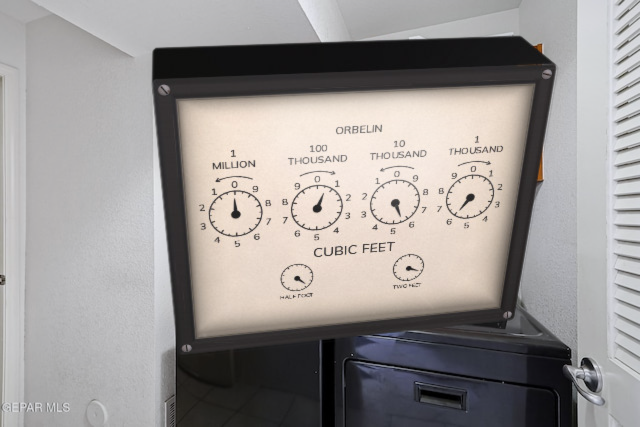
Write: 5600 ft³
